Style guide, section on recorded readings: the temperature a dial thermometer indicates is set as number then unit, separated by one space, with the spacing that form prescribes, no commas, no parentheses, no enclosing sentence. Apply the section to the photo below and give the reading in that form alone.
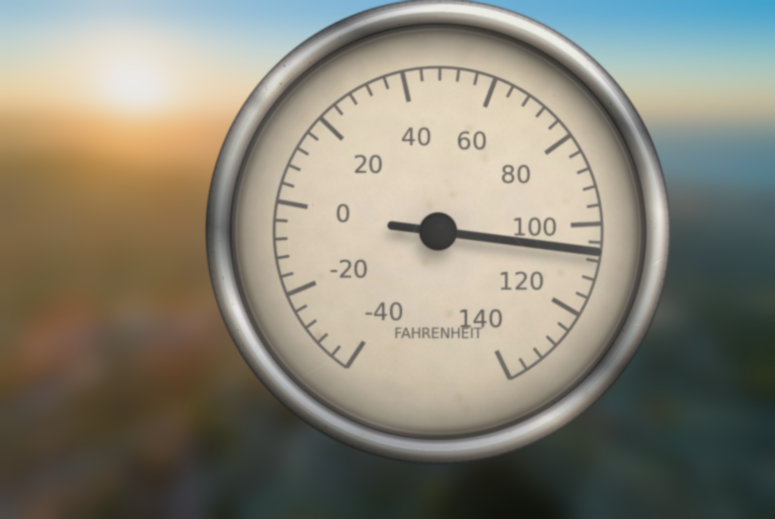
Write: 106 °F
